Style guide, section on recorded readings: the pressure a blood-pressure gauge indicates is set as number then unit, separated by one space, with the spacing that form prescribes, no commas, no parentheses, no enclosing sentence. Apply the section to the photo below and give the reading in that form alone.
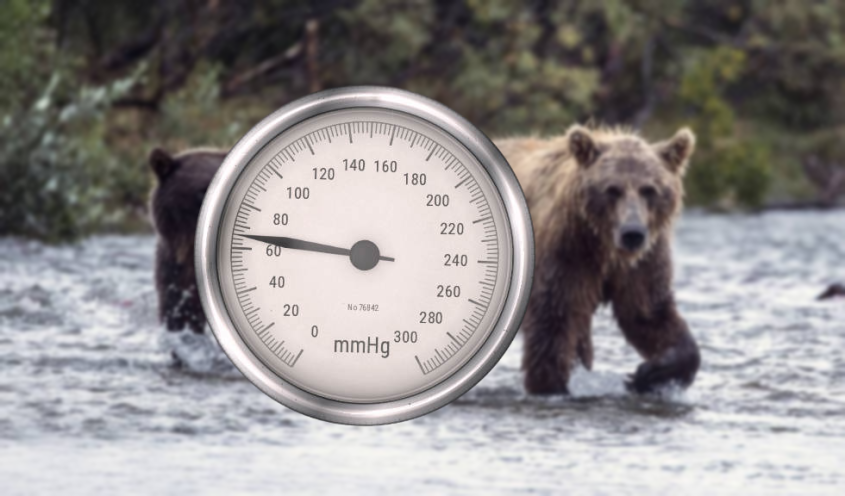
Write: 66 mmHg
